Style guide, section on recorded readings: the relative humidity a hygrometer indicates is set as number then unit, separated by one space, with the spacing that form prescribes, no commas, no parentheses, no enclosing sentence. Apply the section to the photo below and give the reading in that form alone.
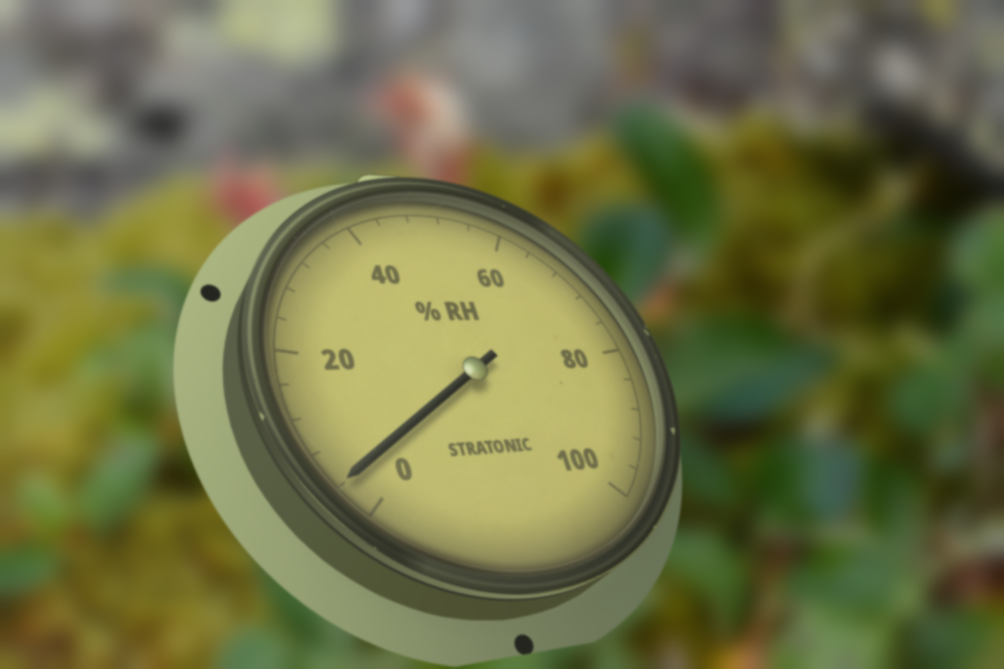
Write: 4 %
